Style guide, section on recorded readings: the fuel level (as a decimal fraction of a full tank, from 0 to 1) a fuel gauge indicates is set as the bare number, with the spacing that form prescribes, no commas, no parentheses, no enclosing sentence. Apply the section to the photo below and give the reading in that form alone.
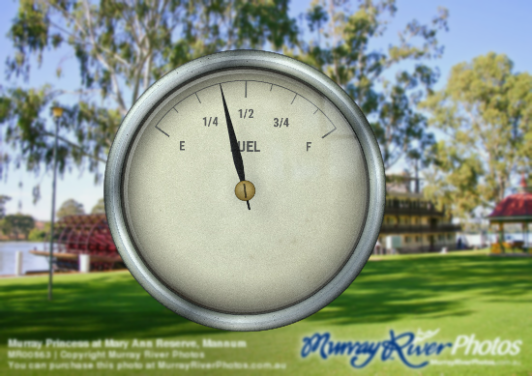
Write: 0.375
